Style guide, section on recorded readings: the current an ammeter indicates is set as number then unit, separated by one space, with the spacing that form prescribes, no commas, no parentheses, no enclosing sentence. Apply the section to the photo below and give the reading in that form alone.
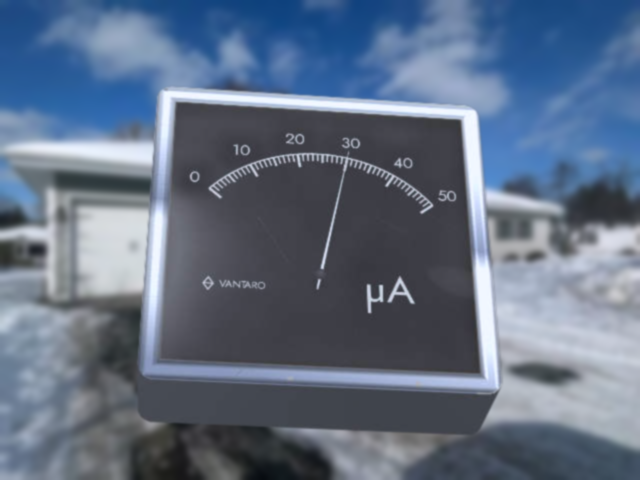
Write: 30 µA
